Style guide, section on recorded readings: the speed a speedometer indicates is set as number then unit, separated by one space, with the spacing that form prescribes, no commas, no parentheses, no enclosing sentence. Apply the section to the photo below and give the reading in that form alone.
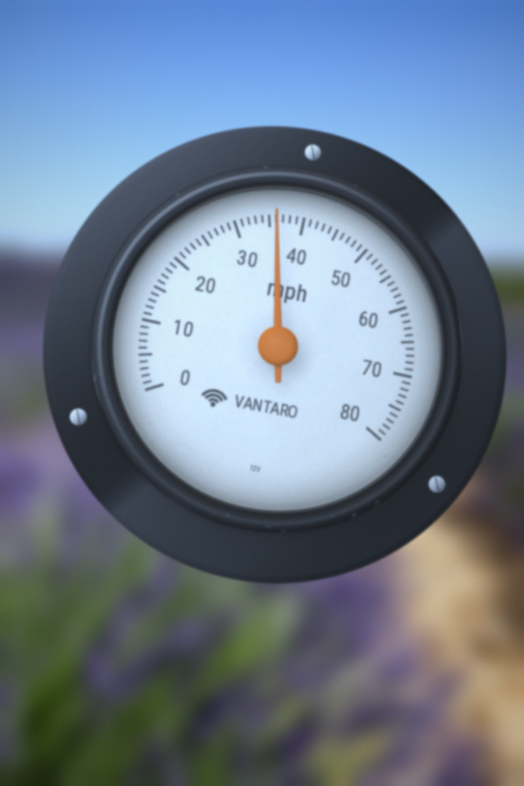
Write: 36 mph
